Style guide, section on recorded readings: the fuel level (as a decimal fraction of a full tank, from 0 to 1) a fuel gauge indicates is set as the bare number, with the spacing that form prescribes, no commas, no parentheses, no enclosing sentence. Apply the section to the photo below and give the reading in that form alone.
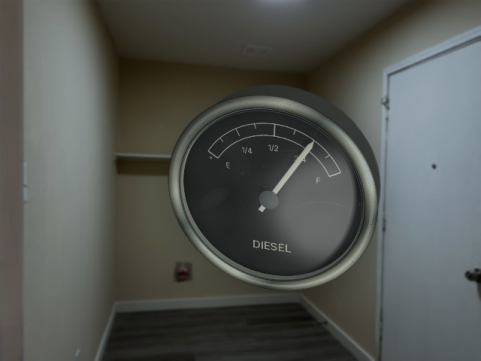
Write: 0.75
